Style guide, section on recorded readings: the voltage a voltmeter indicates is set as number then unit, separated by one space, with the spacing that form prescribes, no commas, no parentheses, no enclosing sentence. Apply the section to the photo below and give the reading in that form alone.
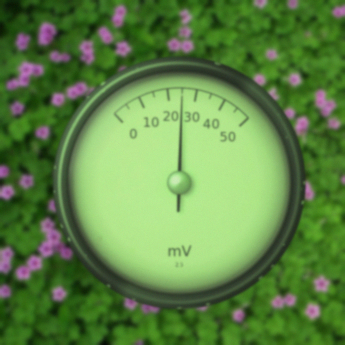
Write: 25 mV
